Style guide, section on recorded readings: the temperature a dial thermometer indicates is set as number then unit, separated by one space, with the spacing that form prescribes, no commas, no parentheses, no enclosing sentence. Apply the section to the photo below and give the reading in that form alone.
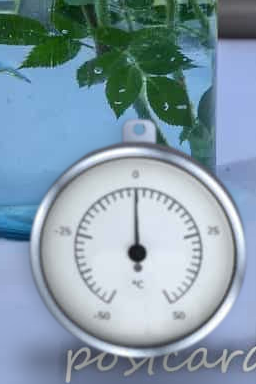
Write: 0 °C
